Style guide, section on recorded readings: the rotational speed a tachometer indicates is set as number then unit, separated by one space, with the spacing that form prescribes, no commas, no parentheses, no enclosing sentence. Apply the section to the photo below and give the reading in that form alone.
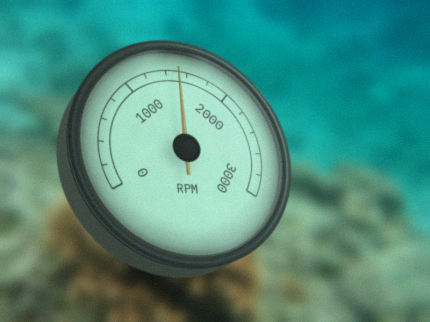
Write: 1500 rpm
